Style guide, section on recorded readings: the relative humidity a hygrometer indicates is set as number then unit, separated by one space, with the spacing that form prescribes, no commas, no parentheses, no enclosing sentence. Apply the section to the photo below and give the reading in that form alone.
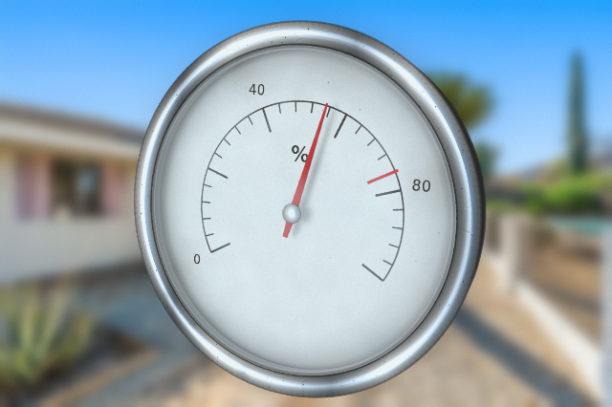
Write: 56 %
